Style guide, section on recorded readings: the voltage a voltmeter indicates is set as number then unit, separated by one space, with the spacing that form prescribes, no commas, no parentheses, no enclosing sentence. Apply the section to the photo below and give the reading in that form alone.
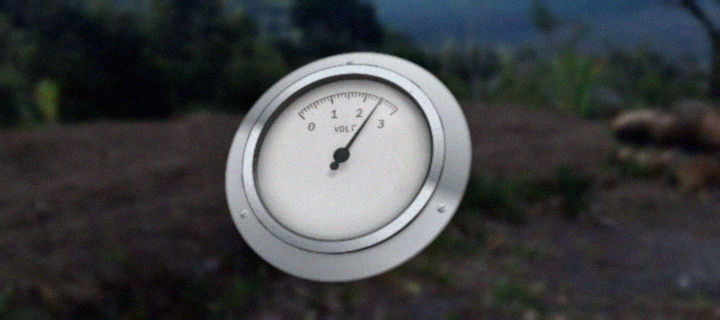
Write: 2.5 V
